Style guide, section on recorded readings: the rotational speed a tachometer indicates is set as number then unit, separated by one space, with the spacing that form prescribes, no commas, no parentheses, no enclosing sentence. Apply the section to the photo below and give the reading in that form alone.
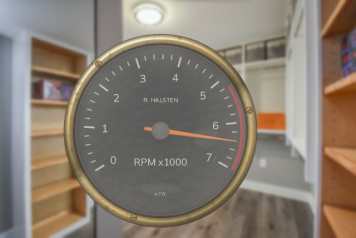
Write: 6400 rpm
